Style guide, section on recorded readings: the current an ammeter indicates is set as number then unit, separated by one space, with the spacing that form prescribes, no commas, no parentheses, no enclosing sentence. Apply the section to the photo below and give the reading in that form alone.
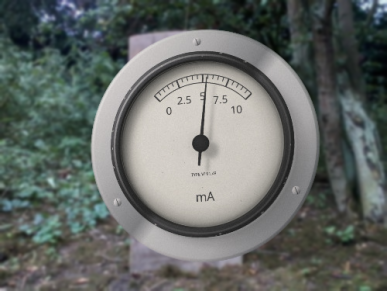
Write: 5.5 mA
